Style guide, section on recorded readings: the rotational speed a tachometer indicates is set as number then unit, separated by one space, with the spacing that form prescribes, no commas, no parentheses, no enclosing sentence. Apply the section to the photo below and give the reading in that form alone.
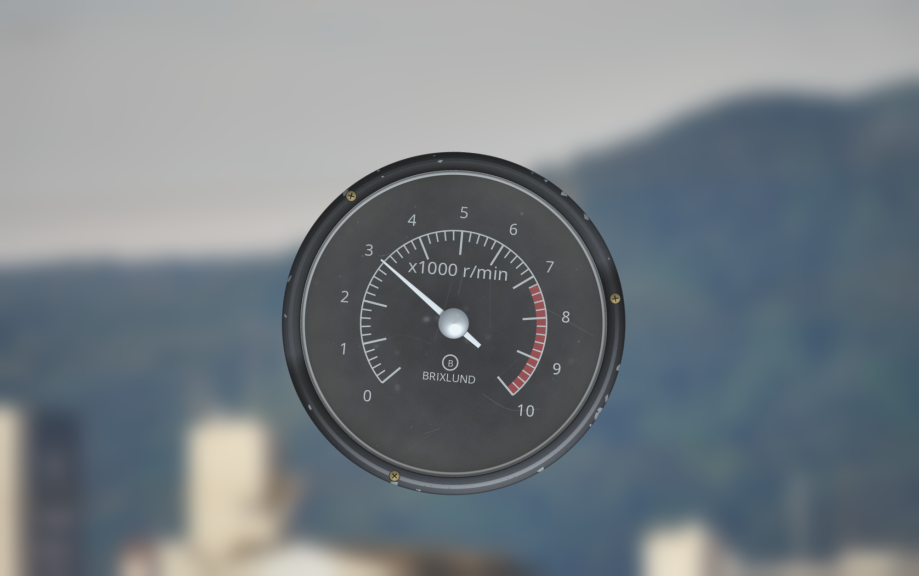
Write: 3000 rpm
